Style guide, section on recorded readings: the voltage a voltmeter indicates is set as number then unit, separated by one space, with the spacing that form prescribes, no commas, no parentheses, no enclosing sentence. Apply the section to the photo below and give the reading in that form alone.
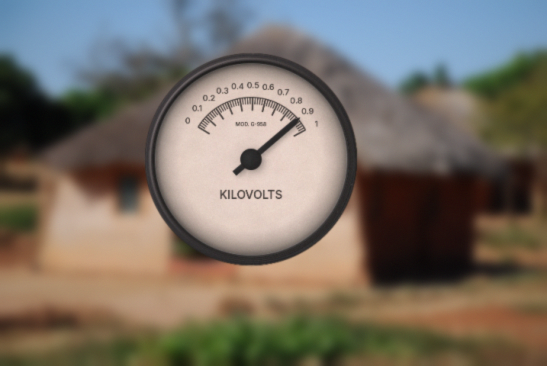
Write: 0.9 kV
